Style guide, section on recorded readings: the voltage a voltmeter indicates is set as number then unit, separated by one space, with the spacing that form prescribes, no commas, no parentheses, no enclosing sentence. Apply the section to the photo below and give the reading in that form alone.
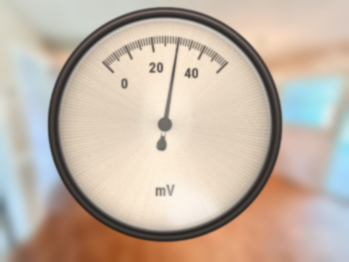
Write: 30 mV
